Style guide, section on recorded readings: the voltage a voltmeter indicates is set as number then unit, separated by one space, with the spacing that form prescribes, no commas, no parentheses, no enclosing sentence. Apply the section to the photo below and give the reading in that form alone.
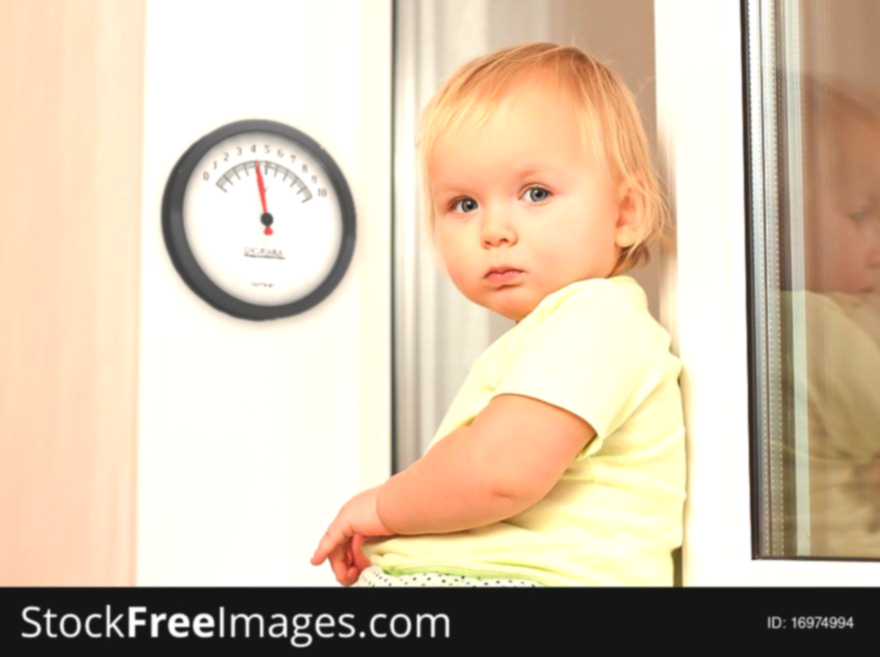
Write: 4 V
